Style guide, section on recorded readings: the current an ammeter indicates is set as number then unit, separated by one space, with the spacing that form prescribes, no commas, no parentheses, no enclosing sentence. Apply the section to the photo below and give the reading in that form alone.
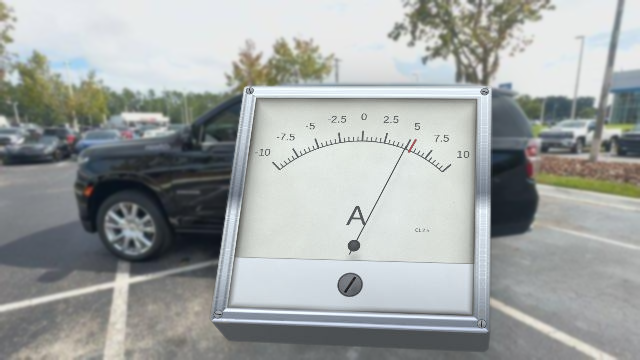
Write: 5 A
